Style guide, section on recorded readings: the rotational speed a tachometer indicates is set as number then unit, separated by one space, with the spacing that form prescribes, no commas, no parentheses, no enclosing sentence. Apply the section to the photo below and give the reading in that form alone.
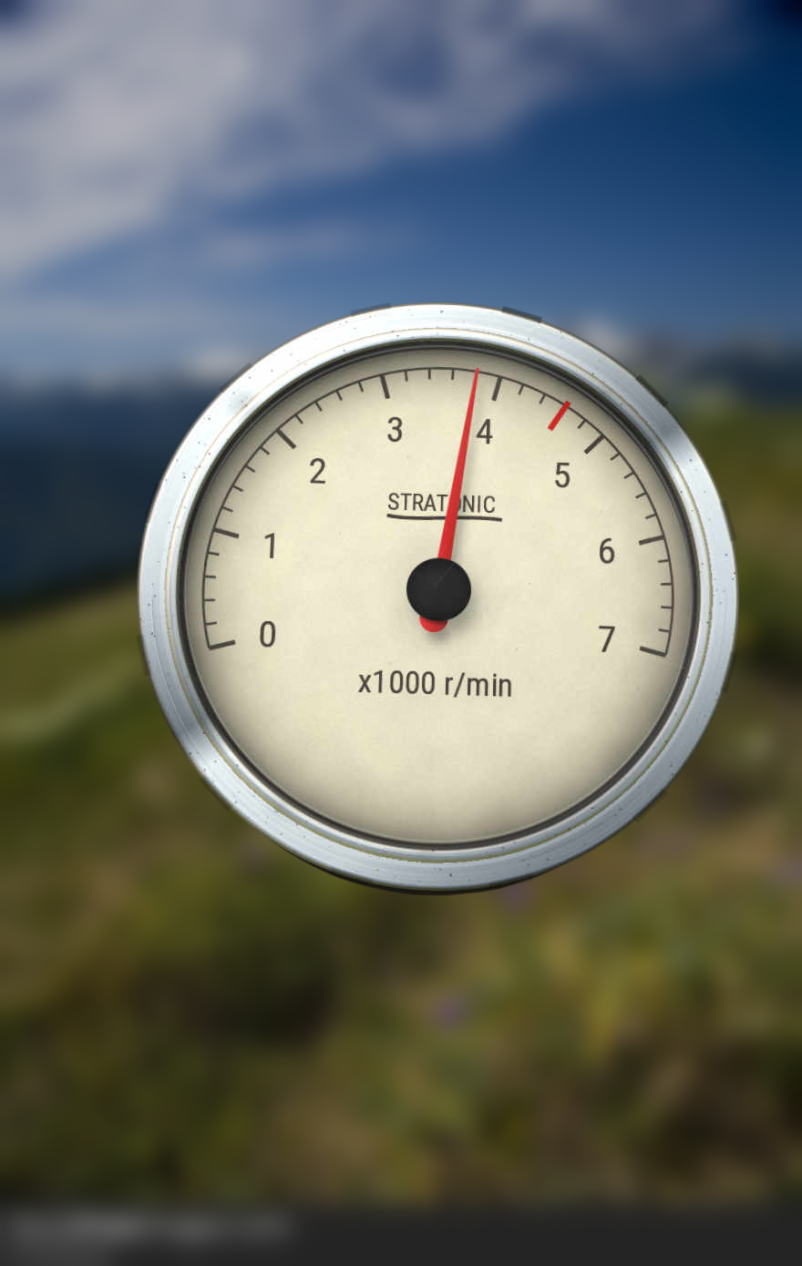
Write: 3800 rpm
